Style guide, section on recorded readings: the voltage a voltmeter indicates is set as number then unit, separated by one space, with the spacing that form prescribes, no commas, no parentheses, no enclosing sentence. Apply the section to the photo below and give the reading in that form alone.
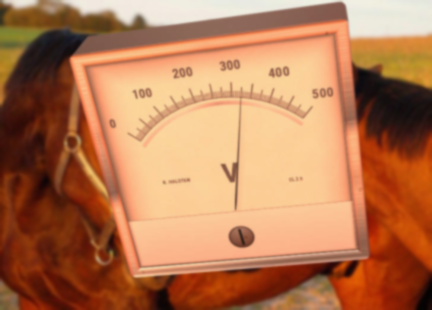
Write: 325 V
